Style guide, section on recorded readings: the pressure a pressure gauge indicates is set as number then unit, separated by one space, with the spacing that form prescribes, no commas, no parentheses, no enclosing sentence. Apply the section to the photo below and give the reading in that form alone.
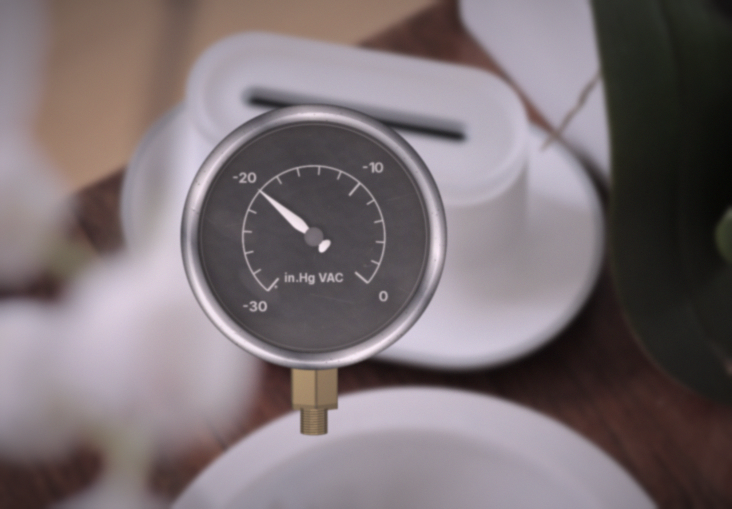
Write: -20 inHg
